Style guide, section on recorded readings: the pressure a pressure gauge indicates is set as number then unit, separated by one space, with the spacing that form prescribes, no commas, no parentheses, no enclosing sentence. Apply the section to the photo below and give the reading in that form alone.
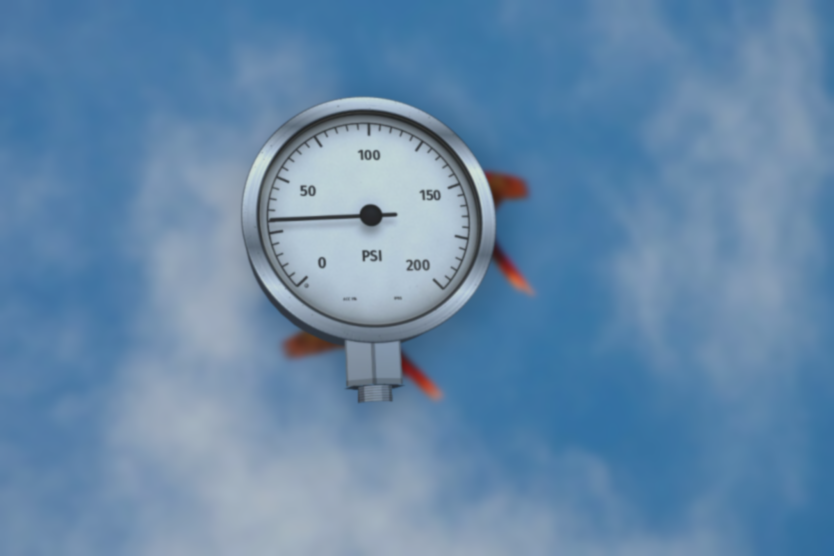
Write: 30 psi
